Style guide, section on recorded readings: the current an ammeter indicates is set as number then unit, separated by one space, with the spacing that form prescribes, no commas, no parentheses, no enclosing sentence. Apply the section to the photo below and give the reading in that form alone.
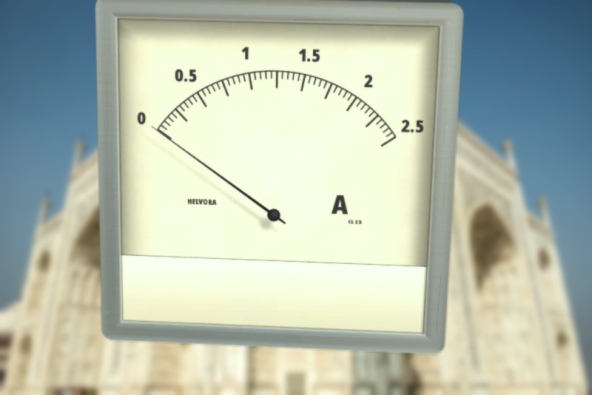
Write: 0 A
